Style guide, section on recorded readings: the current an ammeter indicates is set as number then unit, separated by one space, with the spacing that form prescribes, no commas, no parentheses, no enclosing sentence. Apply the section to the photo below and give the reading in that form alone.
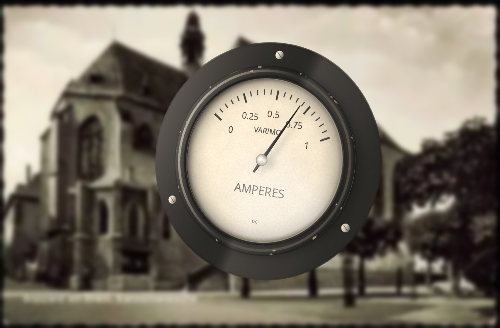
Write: 0.7 A
